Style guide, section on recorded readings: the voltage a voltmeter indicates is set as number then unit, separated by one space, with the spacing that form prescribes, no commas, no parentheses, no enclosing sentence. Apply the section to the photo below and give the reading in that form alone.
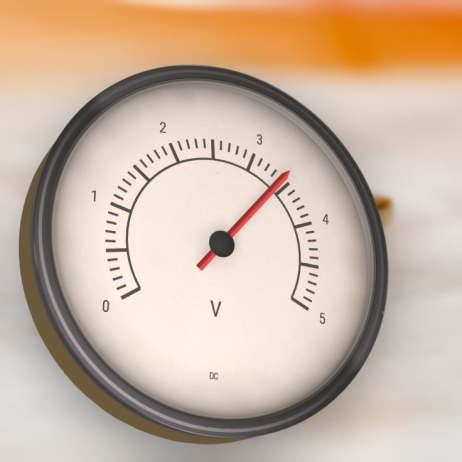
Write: 3.4 V
